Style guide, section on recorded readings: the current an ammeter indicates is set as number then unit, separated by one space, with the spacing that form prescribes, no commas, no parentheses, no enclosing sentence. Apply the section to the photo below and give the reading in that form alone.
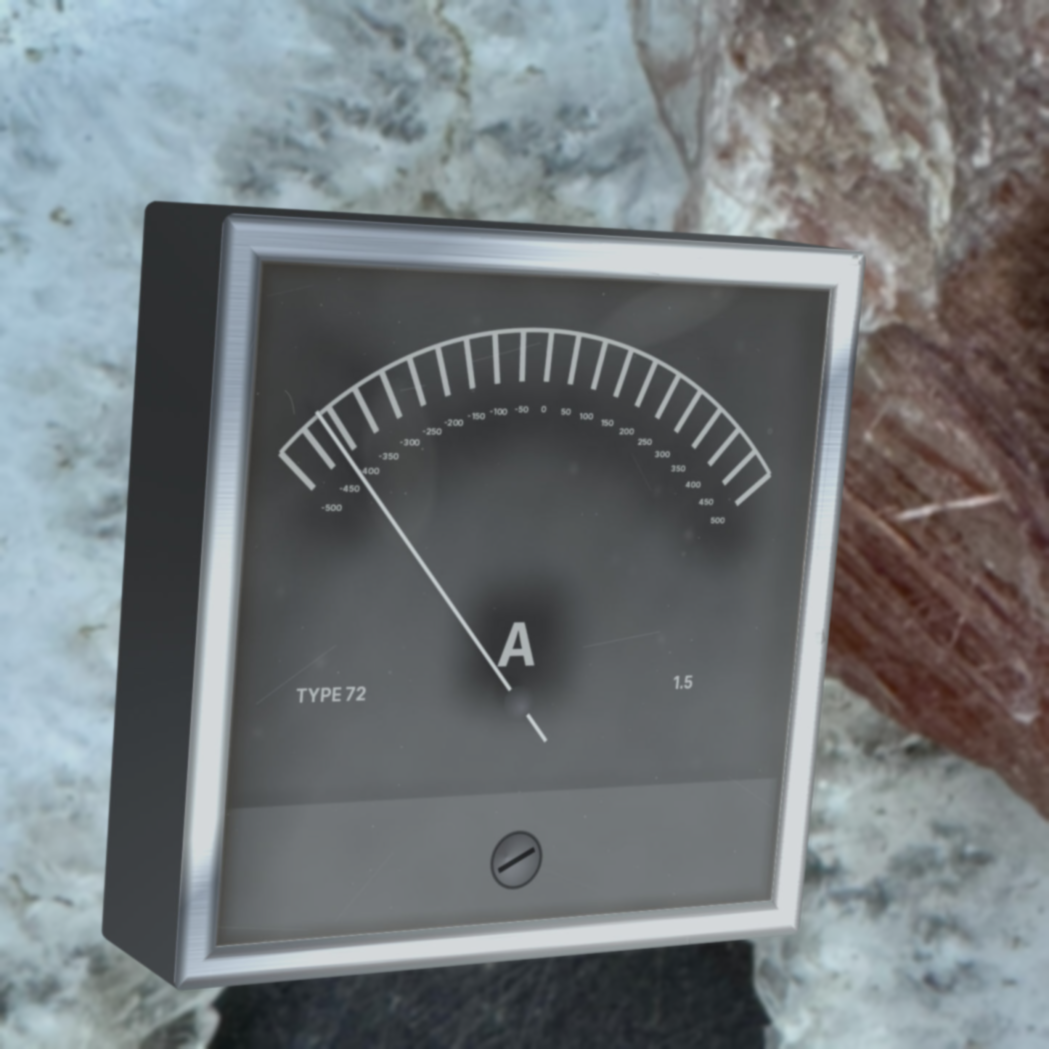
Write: -425 A
